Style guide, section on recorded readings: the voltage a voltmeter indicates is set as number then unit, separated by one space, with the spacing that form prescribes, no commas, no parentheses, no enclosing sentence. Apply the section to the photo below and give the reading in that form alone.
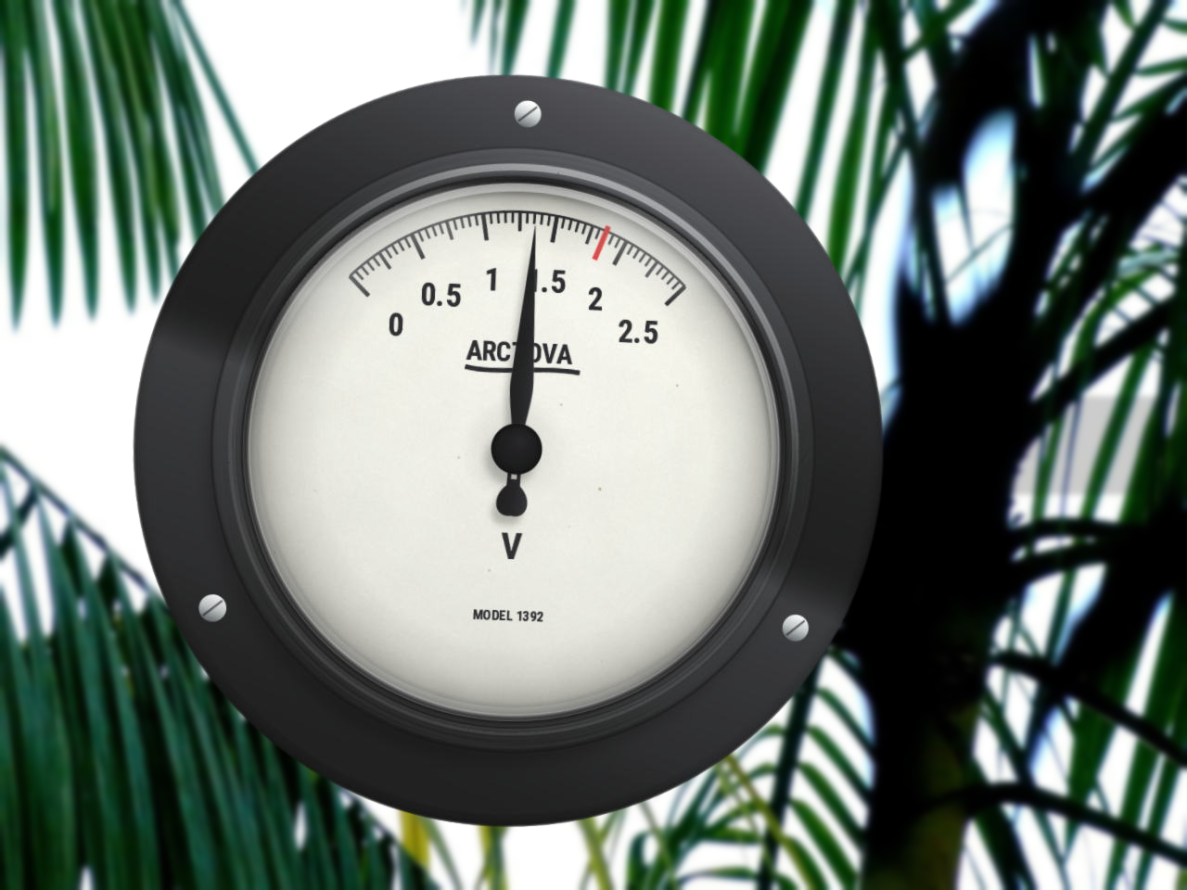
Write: 1.35 V
